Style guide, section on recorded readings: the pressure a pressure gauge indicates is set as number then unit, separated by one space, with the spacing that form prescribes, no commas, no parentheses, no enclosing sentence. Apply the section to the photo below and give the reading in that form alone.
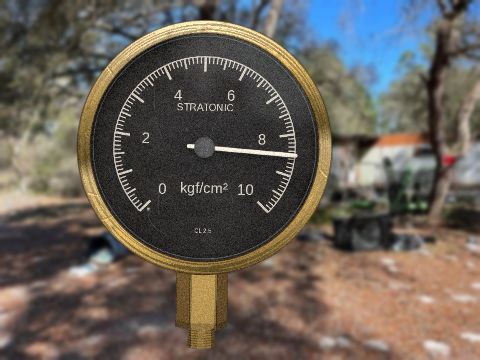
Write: 8.5 kg/cm²
